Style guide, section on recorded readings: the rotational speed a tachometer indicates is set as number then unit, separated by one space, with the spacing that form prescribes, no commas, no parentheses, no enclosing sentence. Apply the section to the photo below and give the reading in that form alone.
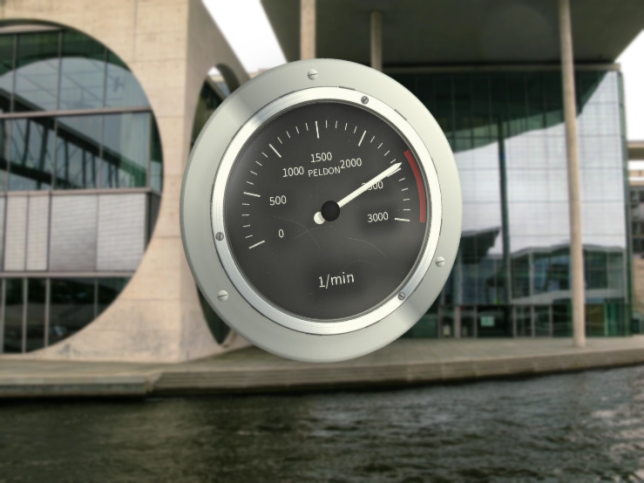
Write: 2450 rpm
